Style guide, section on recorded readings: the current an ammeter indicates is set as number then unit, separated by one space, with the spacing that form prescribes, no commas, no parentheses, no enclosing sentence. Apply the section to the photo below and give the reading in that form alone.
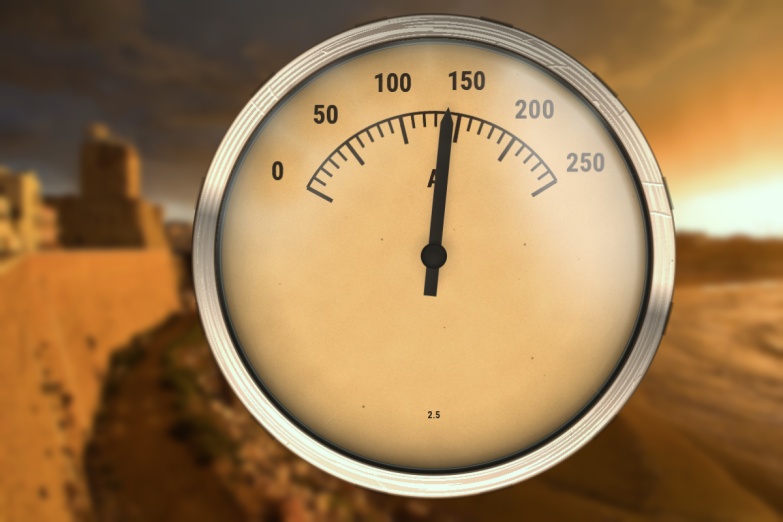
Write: 140 A
